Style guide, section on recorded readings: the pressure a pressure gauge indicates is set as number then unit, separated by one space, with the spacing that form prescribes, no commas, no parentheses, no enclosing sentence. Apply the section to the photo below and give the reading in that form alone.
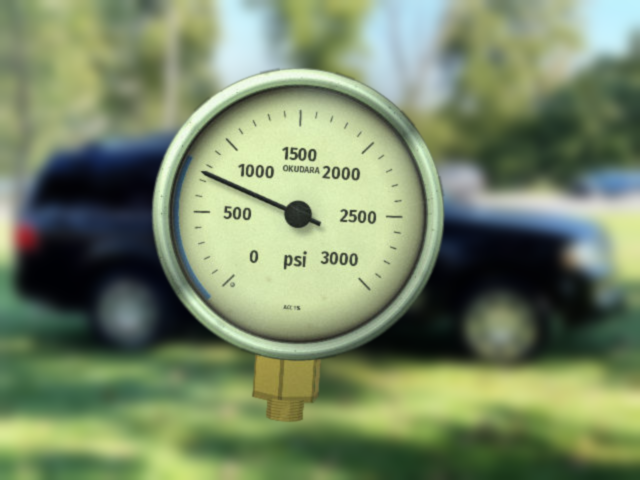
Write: 750 psi
